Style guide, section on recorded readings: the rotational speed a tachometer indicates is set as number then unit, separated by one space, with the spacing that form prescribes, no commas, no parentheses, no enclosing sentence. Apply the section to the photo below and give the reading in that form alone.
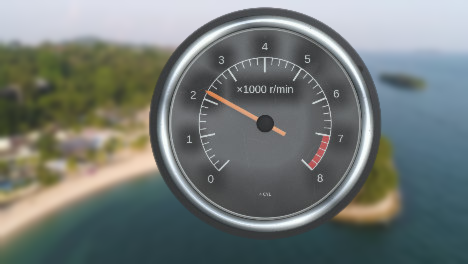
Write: 2200 rpm
